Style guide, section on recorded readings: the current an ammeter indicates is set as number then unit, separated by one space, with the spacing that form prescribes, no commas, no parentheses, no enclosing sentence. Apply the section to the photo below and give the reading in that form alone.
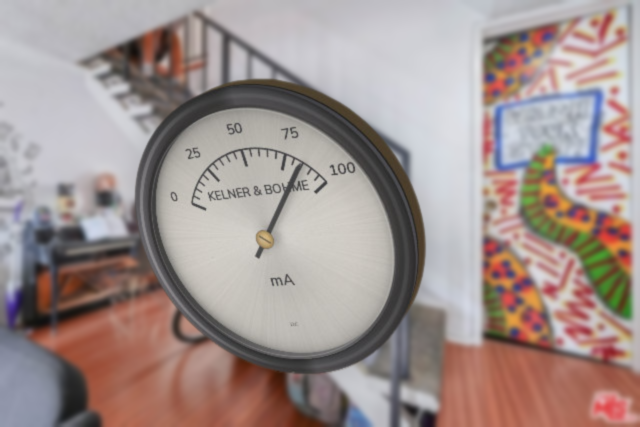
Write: 85 mA
